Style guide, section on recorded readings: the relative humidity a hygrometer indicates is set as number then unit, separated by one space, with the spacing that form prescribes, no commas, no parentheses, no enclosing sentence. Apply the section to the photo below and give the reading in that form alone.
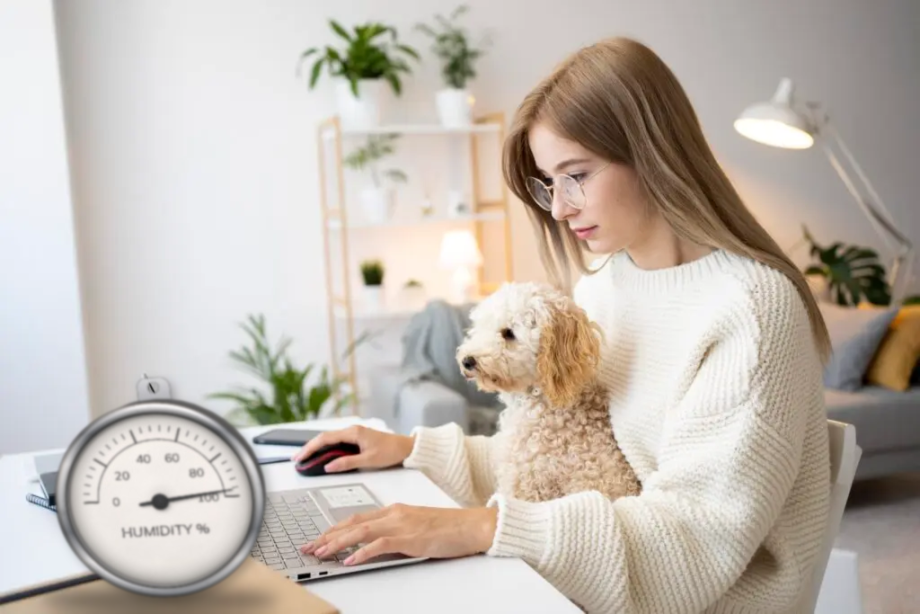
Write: 96 %
